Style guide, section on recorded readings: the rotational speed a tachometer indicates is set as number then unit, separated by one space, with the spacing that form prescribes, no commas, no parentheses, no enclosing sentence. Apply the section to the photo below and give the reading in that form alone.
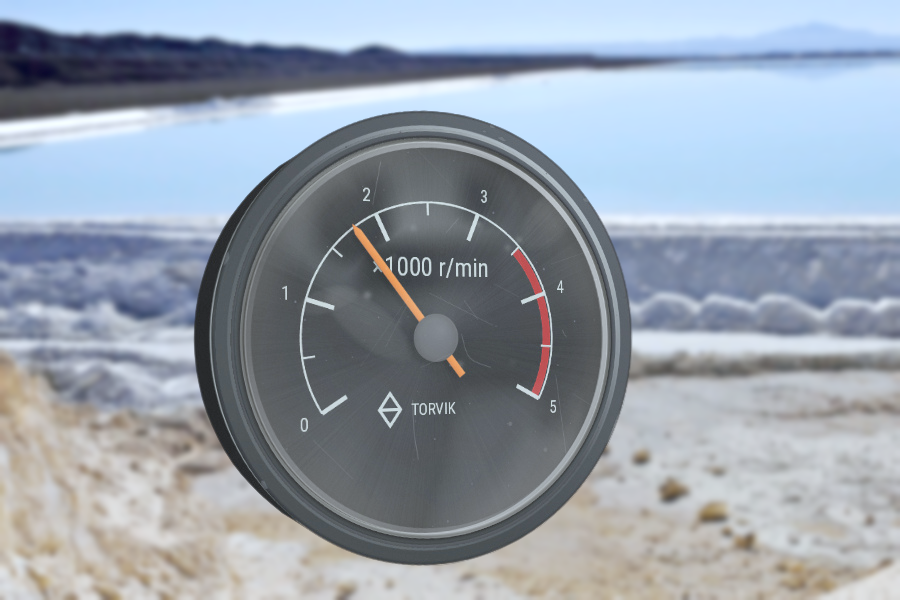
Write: 1750 rpm
